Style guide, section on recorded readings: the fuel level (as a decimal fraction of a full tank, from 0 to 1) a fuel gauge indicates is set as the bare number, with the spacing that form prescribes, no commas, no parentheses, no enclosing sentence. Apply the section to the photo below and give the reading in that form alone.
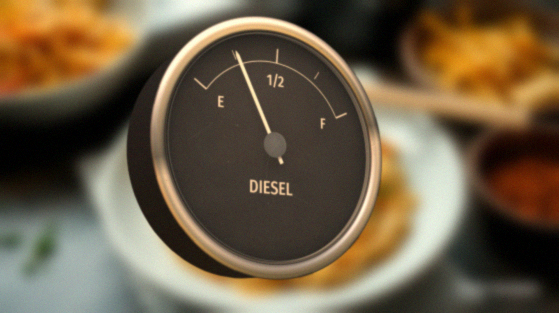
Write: 0.25
